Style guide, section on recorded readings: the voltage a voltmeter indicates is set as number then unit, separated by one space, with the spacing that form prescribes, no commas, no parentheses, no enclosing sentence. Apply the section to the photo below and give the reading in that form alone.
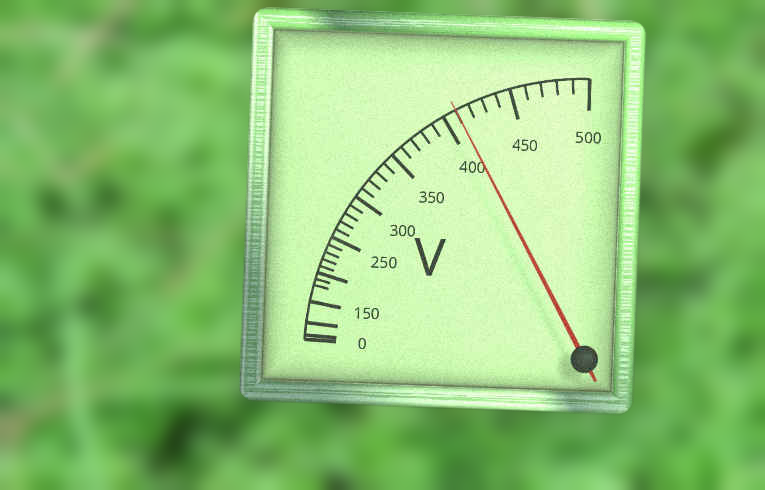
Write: 410 V
